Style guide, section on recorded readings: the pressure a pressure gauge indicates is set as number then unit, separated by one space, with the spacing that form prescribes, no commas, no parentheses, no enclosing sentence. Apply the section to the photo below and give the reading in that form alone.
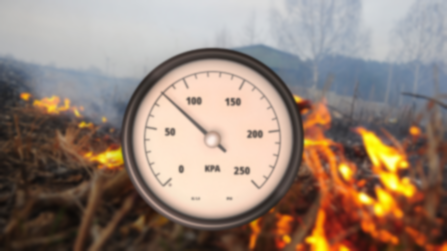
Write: 80 kPa
